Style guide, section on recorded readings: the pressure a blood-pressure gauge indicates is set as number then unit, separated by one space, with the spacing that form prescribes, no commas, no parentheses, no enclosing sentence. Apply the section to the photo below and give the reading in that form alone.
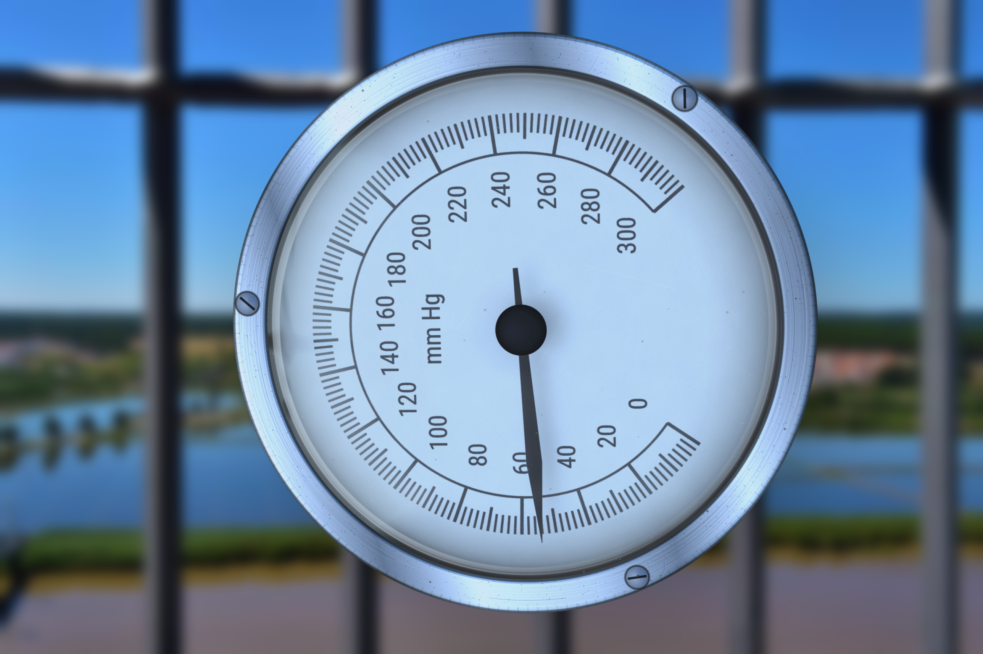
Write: 54 mmHg
